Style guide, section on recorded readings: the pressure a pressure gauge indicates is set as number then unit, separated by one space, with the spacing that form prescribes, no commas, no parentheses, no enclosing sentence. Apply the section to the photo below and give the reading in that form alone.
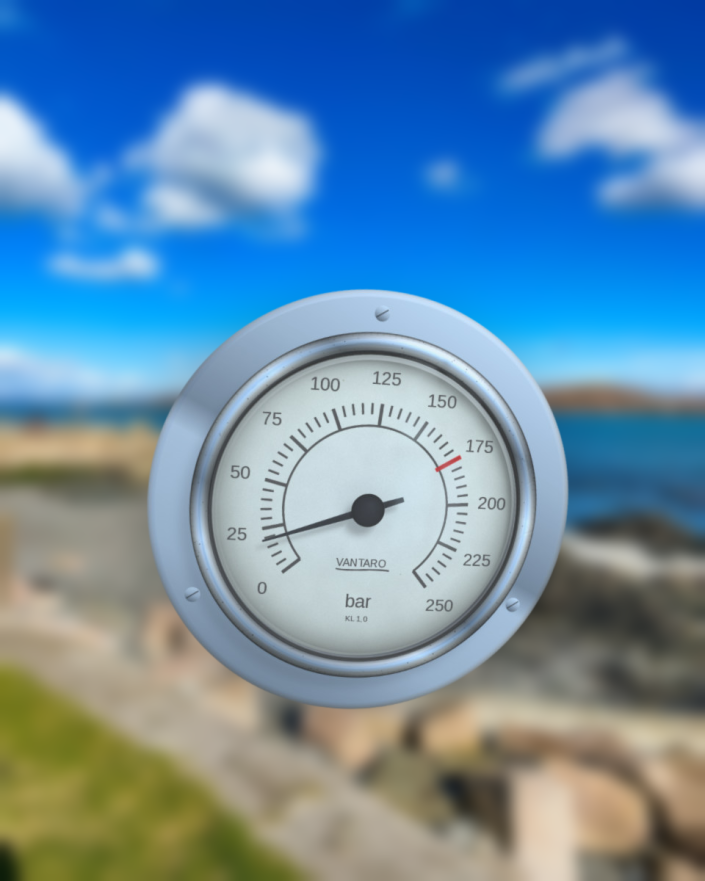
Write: 20 bar
